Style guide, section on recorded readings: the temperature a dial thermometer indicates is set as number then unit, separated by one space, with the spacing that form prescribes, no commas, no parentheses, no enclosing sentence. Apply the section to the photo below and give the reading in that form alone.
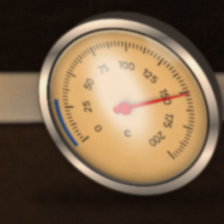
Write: 150 °C
